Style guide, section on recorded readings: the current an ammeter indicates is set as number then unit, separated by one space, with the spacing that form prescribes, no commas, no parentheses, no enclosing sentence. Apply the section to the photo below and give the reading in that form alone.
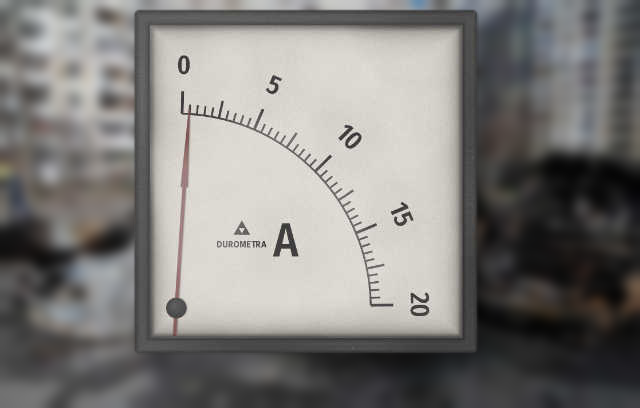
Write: 0.5 A
